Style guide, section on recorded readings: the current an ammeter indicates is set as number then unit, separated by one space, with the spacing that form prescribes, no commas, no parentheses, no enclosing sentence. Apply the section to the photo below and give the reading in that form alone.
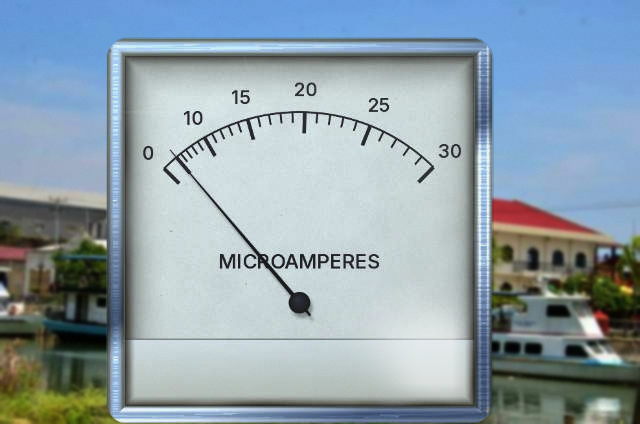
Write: 5 µA
